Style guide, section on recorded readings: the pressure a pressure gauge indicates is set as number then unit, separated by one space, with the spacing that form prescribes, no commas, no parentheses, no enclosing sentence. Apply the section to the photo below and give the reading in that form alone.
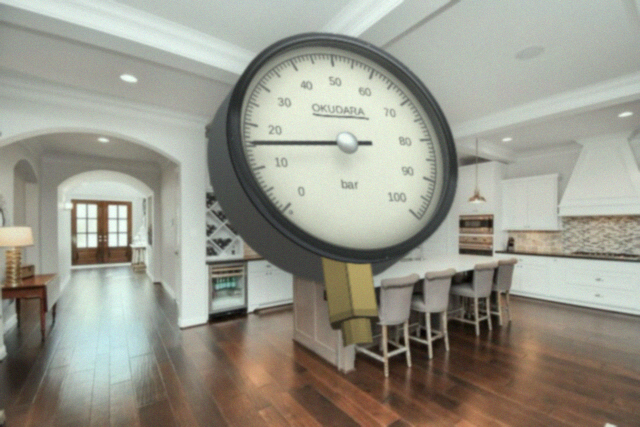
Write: 15 bar
